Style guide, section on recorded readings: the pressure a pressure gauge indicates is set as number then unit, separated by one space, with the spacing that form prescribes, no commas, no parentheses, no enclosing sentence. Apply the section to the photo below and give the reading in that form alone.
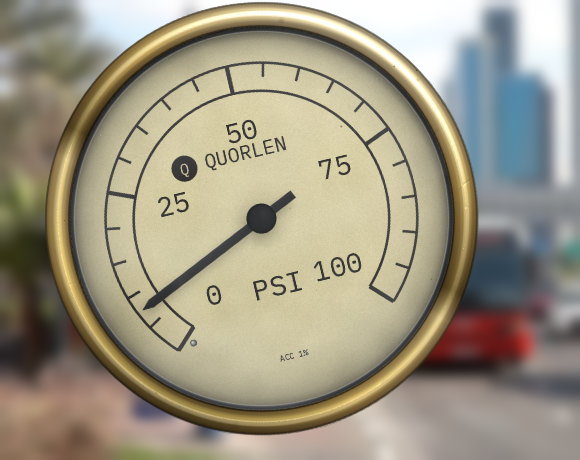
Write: 7.5 psi
